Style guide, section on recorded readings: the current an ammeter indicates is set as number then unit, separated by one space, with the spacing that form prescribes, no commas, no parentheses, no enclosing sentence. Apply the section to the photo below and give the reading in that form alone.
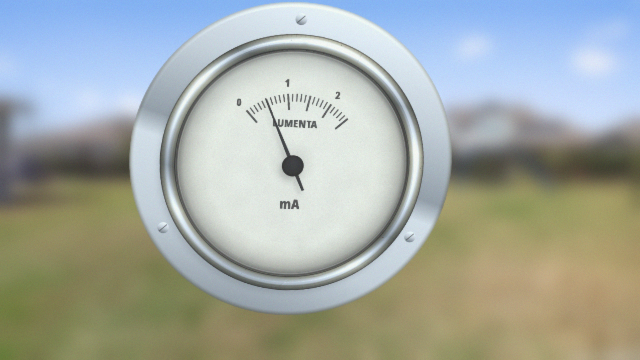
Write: 0.5 mA
